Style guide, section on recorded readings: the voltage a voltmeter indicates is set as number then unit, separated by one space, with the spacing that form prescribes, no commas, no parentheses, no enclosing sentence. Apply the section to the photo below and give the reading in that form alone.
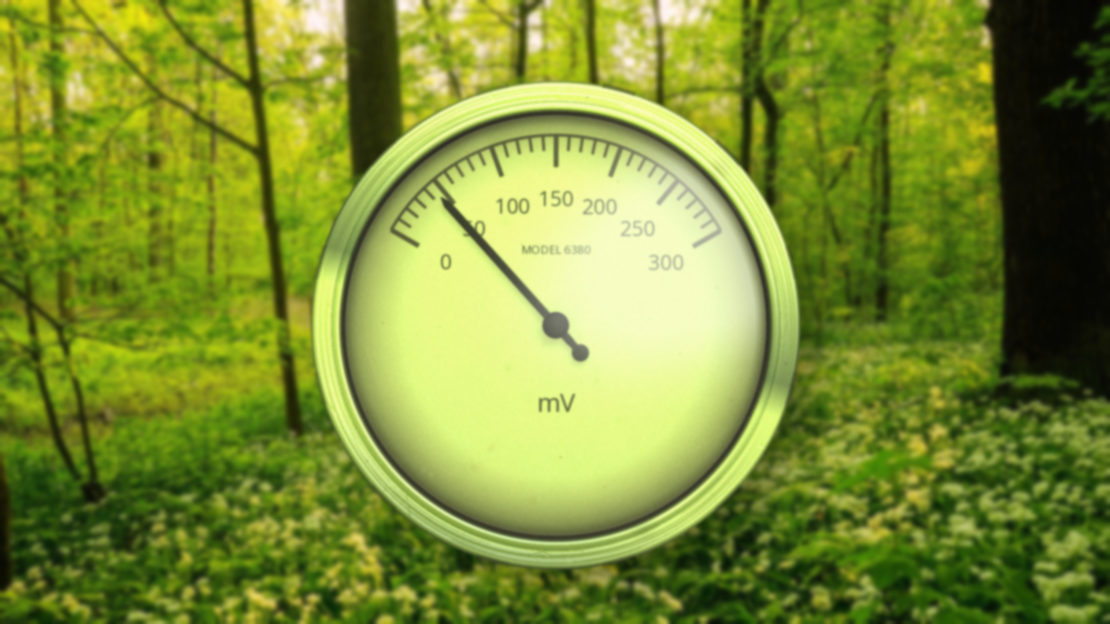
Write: 45 mV
